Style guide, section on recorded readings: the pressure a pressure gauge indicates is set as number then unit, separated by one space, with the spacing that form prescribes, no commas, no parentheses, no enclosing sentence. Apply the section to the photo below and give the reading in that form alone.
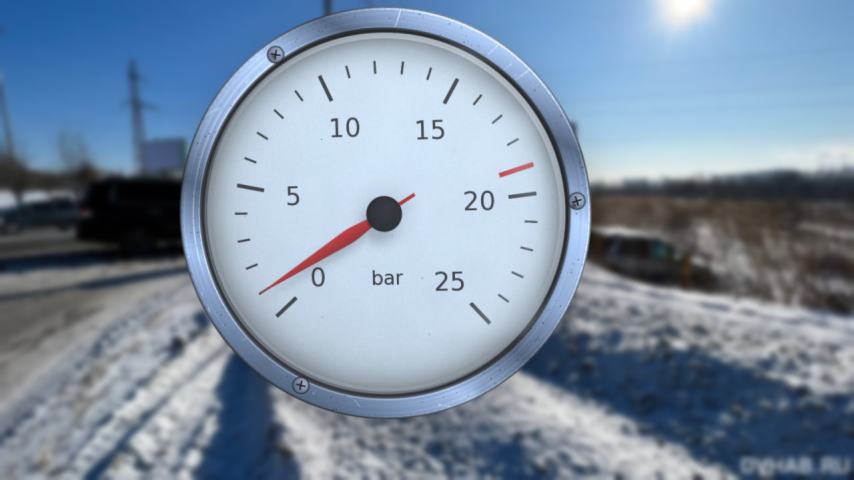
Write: 1 bar
